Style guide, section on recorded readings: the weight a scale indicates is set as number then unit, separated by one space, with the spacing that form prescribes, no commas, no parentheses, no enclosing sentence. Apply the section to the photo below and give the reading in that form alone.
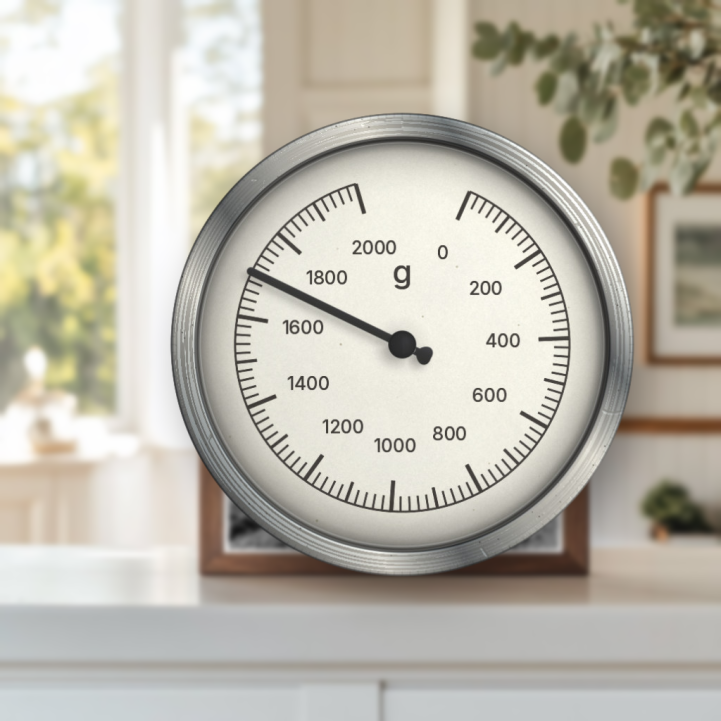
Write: 1700 g
